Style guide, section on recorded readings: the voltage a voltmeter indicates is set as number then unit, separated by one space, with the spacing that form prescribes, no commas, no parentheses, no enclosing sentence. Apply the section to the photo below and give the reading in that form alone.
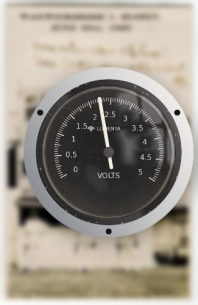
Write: 2.25 V
